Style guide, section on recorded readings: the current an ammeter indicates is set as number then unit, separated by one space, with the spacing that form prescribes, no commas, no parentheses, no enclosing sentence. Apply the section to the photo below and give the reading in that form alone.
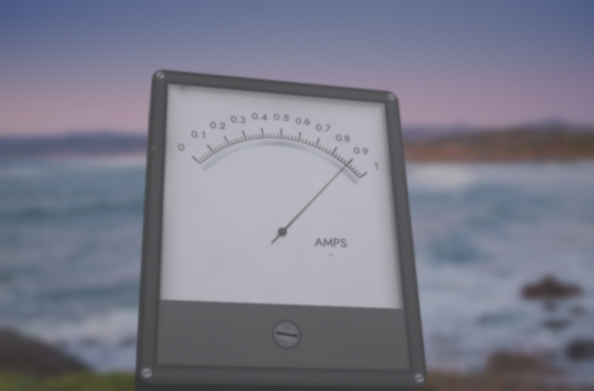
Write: 0.9 A
